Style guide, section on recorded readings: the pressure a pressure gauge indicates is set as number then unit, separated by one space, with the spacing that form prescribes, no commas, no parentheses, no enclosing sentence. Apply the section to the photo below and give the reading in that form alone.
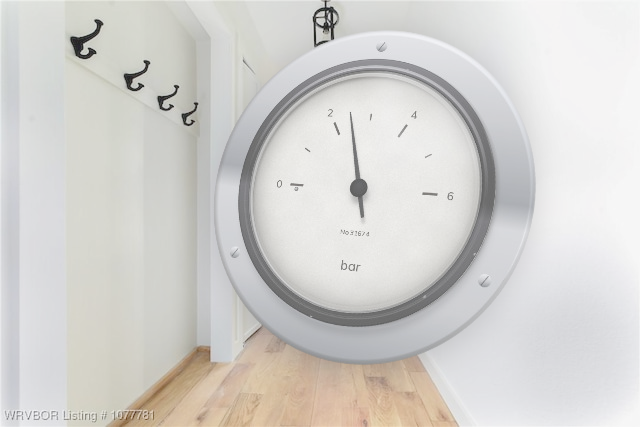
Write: 2.5 bar
